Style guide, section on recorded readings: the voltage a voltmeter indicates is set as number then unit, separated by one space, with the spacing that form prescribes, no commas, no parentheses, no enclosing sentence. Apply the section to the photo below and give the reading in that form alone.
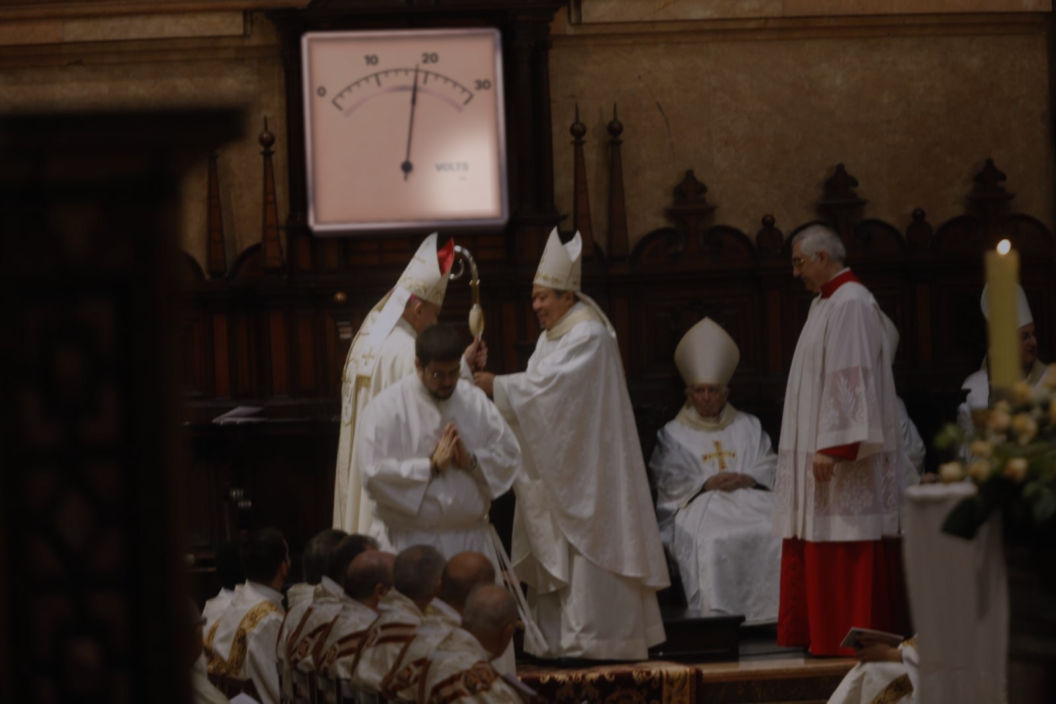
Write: 18 V
